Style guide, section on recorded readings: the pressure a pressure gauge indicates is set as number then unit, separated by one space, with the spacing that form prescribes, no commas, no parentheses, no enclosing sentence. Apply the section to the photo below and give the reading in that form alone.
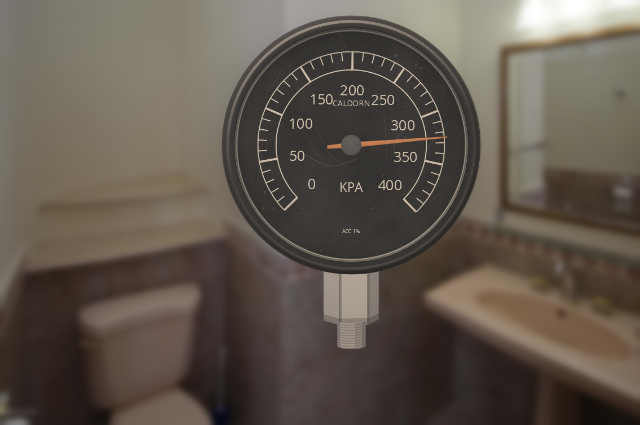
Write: 325 kPa
